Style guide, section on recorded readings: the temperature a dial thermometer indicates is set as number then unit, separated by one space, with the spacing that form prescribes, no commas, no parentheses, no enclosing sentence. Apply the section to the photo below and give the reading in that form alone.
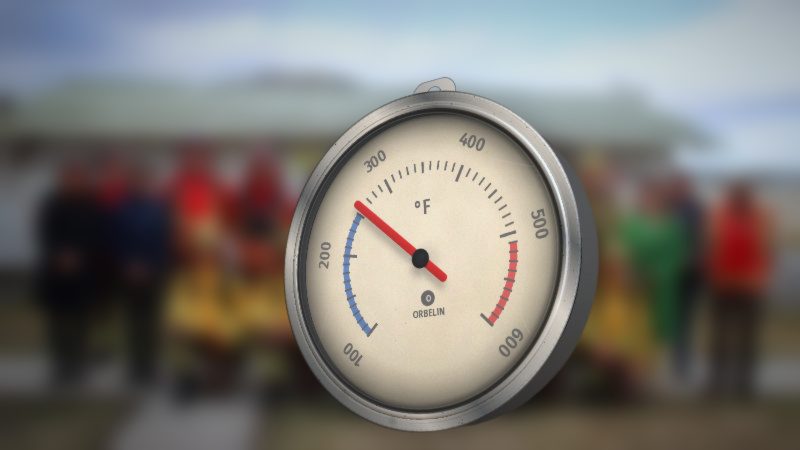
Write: 260 °F
